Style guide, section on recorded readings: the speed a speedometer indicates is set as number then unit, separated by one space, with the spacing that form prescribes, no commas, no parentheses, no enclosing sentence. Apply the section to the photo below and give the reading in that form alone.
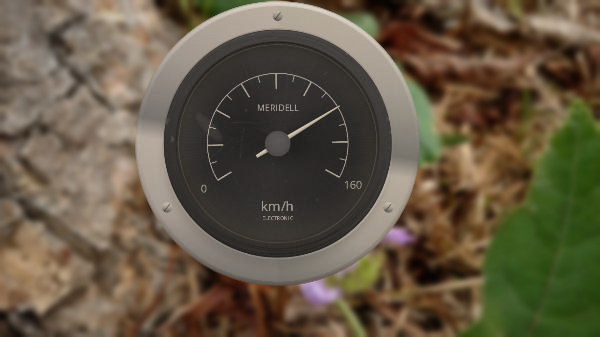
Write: 120 km/h
